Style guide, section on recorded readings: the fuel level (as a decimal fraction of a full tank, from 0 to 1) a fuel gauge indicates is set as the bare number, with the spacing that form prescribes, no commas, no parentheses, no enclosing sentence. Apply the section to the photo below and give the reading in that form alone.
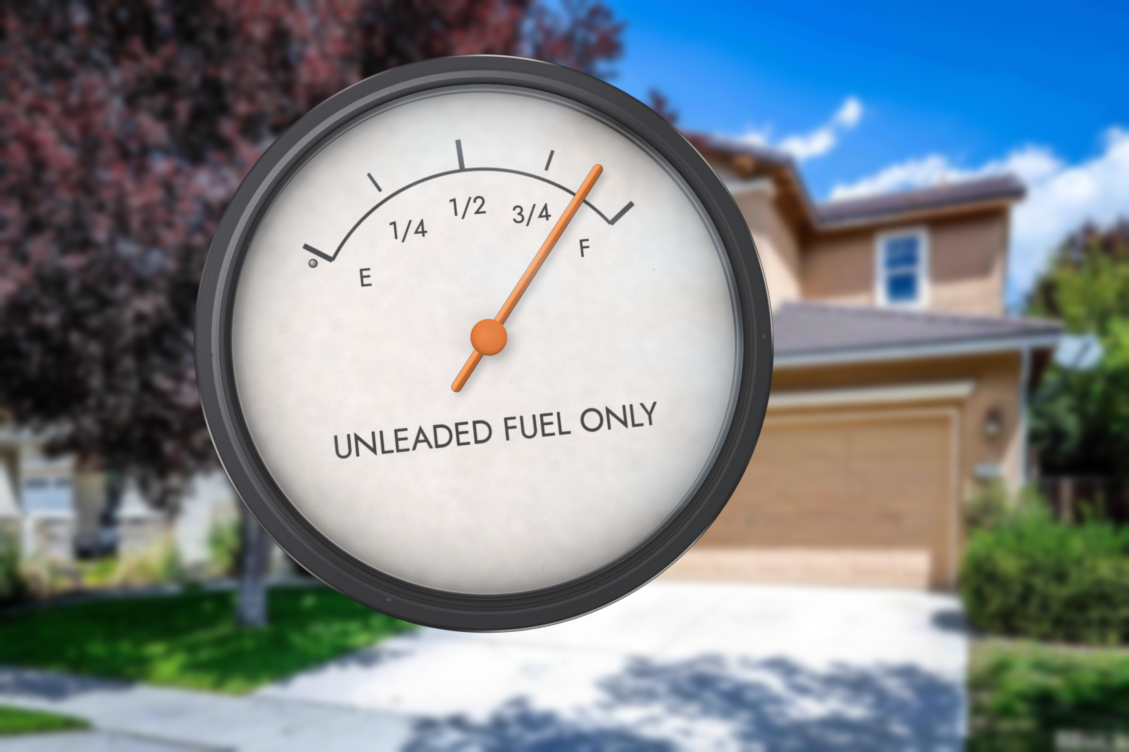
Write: 0.875
